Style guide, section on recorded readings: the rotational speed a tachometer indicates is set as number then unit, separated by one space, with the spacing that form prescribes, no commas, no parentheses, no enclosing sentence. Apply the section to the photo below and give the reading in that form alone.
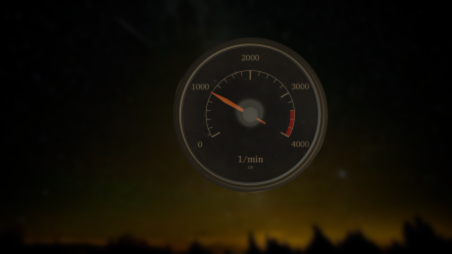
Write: 1000 rpm
